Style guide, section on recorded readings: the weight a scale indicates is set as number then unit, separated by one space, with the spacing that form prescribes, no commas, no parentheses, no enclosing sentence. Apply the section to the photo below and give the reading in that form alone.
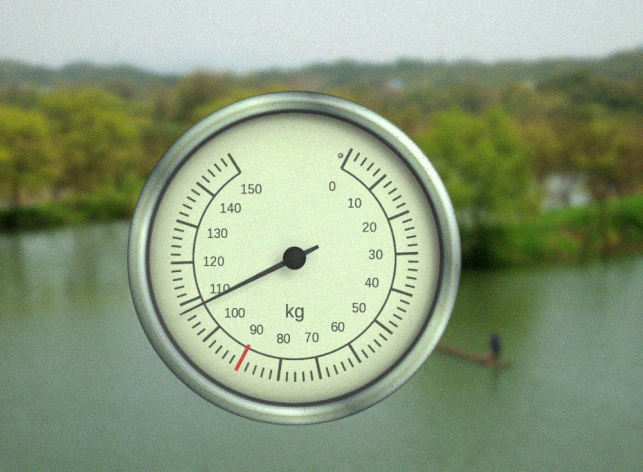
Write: 108 kg
